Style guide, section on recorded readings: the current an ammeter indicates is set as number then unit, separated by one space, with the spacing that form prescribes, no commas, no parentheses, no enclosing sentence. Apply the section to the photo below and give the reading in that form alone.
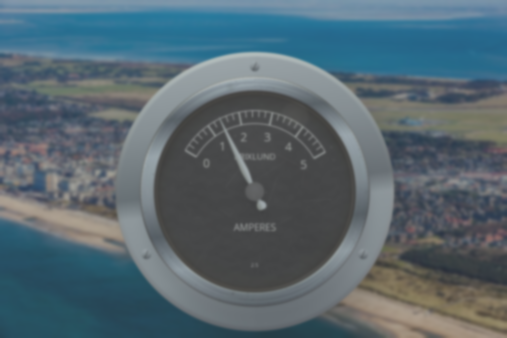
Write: 1.4 A
